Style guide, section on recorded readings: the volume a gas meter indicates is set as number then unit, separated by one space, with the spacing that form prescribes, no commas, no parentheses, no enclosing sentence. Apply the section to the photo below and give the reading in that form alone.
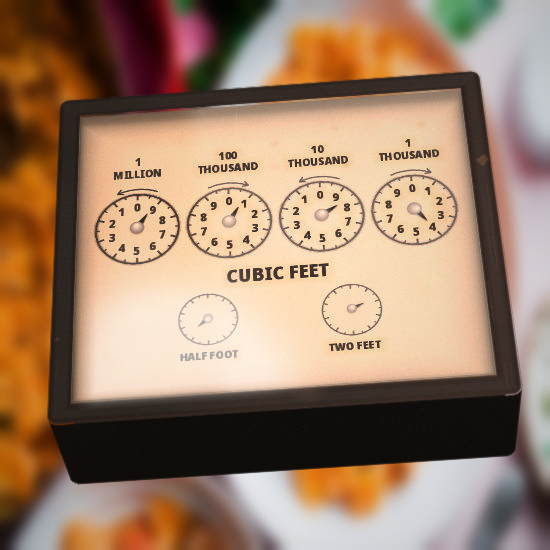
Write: 908400 ft³
